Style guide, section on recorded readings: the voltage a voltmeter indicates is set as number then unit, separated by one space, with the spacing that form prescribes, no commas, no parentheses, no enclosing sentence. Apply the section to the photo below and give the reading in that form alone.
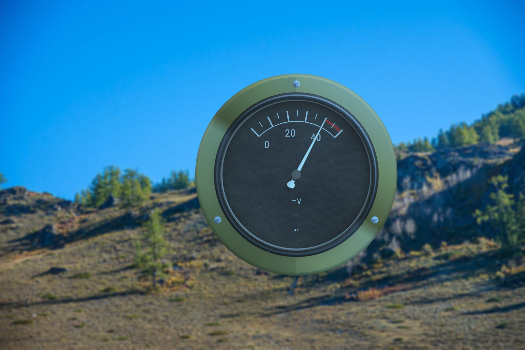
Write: 40 mV
